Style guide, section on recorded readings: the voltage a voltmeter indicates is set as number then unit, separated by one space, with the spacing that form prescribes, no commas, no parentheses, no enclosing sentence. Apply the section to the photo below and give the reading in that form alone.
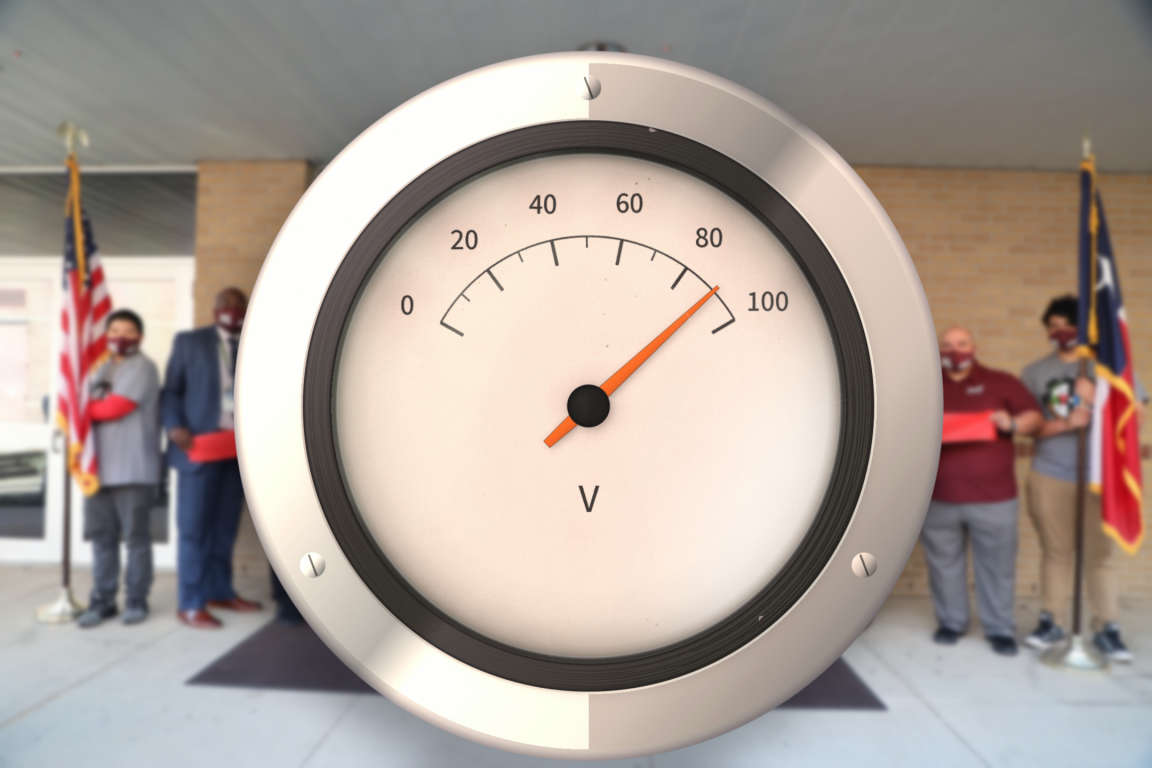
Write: 90 V
